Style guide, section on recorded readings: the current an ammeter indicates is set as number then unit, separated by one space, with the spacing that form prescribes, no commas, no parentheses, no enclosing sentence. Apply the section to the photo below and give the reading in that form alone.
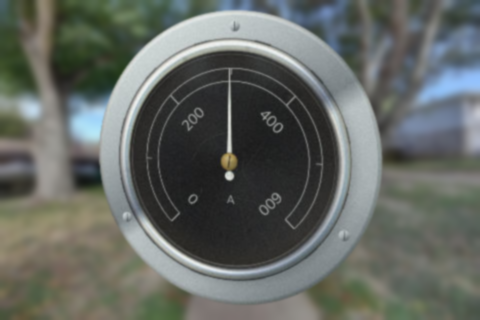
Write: 300 A
